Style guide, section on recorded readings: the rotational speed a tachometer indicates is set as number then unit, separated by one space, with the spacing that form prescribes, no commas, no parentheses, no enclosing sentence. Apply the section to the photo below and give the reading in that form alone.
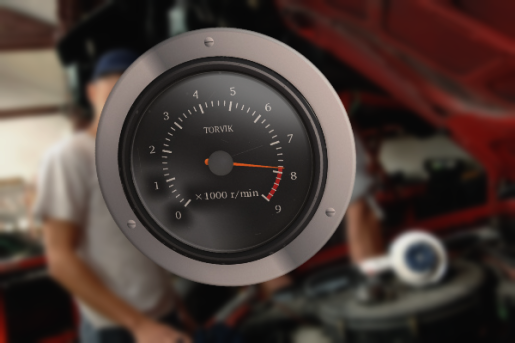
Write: 7800 rpm
